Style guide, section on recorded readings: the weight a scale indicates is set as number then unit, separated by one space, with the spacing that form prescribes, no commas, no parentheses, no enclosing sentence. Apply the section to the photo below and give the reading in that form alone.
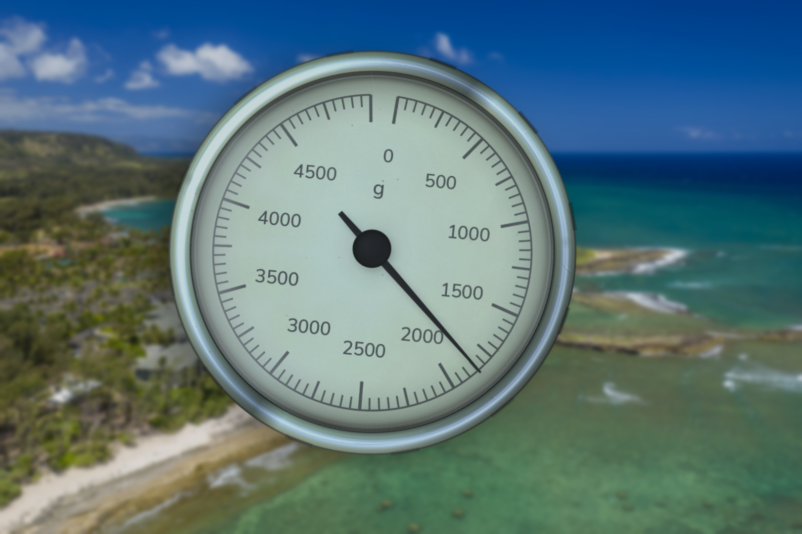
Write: 1850 g
